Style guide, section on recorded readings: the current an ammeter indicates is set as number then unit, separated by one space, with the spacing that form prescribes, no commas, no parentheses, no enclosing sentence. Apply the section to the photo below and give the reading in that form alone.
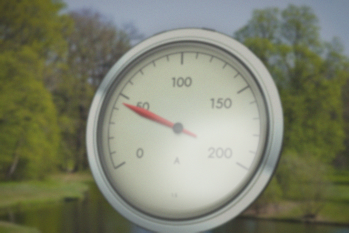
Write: 45 A
